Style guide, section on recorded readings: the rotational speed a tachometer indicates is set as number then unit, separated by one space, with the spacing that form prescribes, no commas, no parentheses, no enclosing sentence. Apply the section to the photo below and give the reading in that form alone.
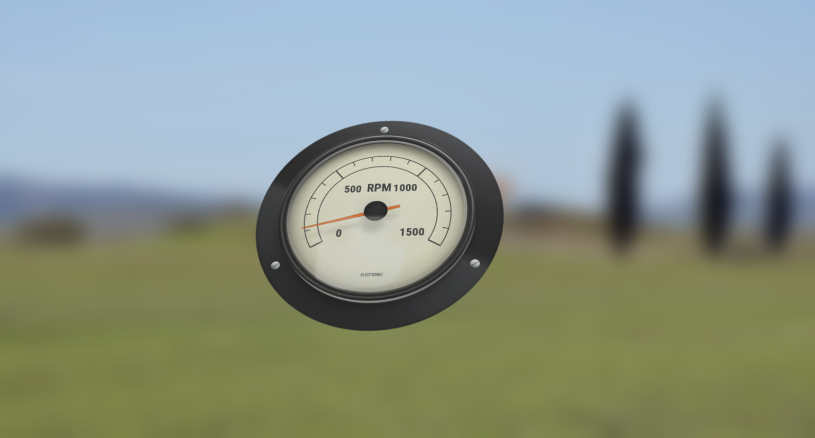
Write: 100 rpm
